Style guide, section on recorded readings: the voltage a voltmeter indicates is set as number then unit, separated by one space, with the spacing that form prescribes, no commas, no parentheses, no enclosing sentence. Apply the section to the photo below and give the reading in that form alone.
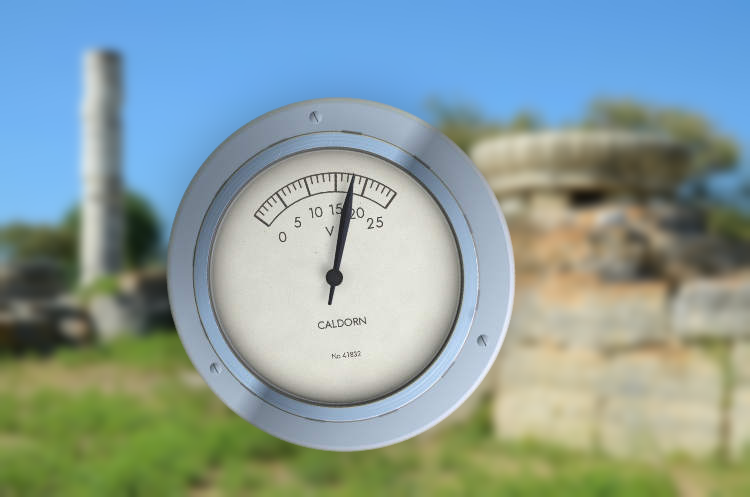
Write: 18 V
